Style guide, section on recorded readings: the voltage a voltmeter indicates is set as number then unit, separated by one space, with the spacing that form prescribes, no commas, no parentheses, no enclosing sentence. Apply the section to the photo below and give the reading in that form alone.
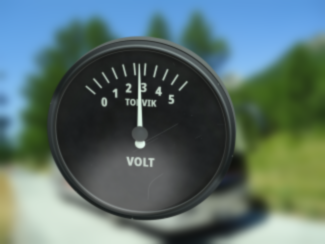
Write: 2.75 V
